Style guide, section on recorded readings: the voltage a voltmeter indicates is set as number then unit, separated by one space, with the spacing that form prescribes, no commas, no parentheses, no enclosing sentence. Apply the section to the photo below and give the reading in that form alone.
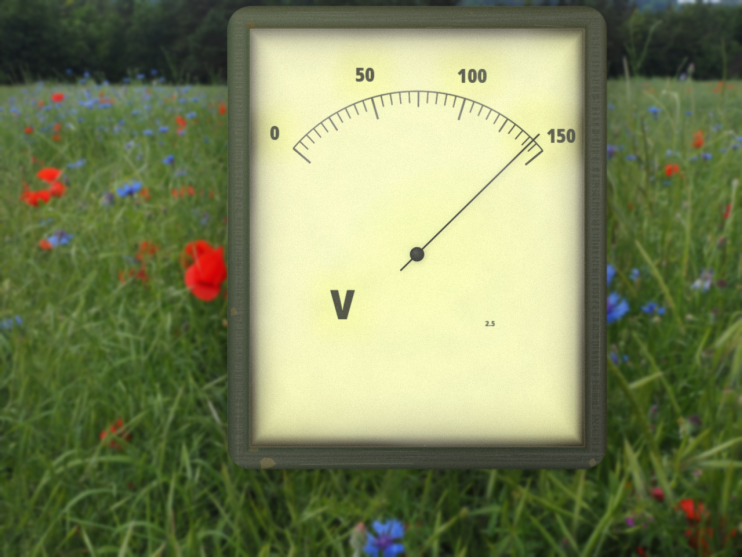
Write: 142.5 V
